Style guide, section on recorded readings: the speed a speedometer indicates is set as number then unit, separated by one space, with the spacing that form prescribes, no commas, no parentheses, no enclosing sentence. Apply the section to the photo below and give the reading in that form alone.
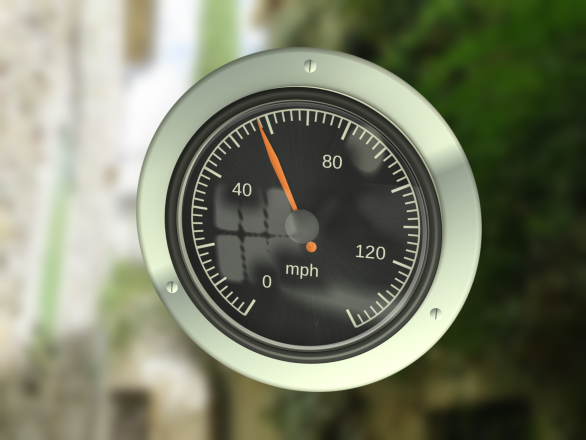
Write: 58 mph
